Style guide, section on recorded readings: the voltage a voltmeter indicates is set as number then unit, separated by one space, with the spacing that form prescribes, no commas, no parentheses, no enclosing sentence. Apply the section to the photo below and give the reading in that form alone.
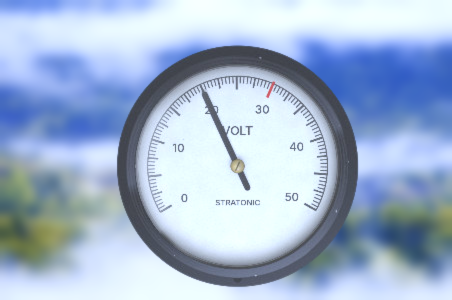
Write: 20 V
